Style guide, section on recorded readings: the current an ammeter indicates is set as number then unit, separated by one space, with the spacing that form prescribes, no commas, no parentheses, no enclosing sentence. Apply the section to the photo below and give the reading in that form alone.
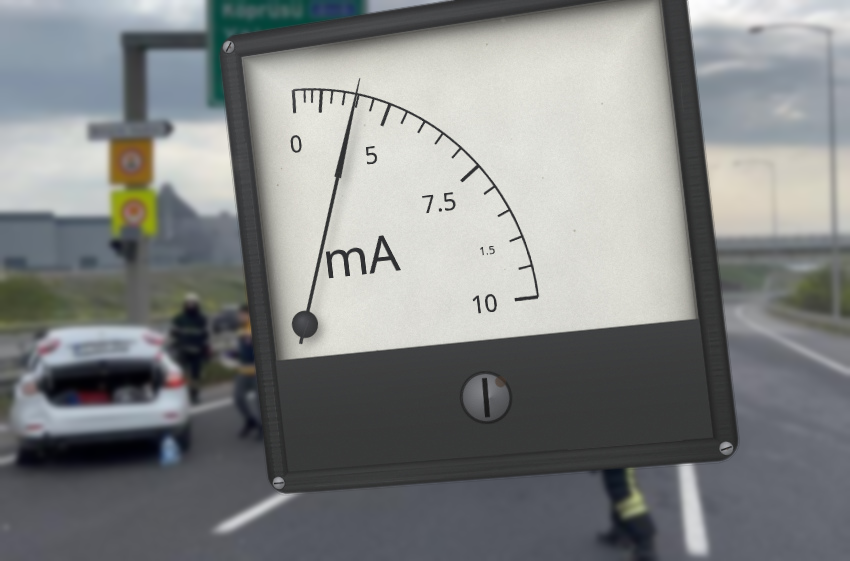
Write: 4 mA
